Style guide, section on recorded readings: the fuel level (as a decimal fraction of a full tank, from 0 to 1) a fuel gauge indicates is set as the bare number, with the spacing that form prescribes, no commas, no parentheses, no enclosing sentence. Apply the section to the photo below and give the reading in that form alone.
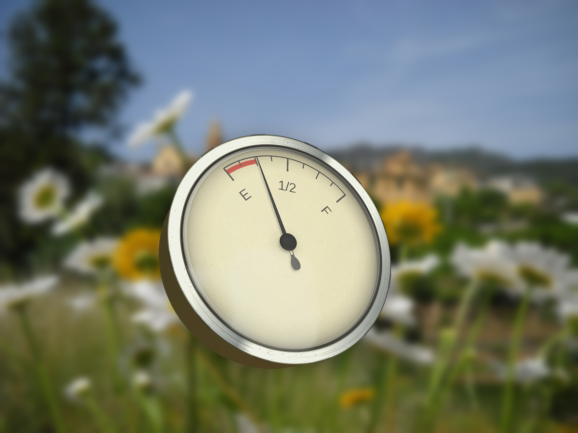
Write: 0.25
